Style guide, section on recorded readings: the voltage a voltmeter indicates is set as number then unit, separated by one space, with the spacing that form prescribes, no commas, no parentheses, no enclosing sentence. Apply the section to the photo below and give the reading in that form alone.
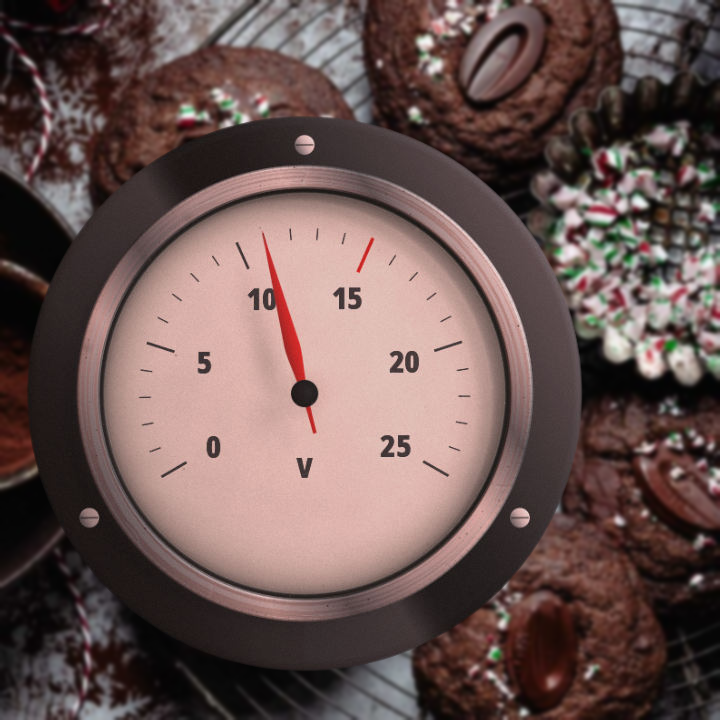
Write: 11 V
